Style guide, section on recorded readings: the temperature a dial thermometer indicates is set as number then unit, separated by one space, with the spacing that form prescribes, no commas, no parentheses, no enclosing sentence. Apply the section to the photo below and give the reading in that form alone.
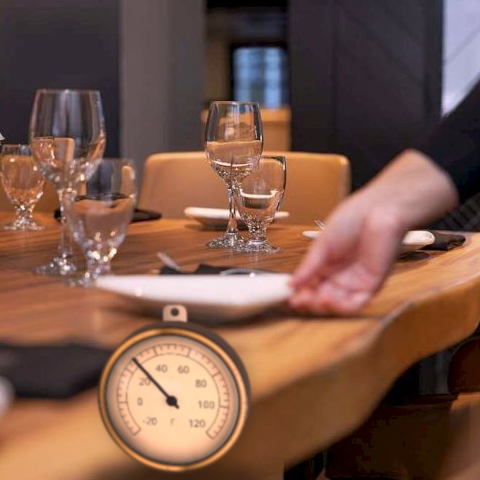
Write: 28 °F
